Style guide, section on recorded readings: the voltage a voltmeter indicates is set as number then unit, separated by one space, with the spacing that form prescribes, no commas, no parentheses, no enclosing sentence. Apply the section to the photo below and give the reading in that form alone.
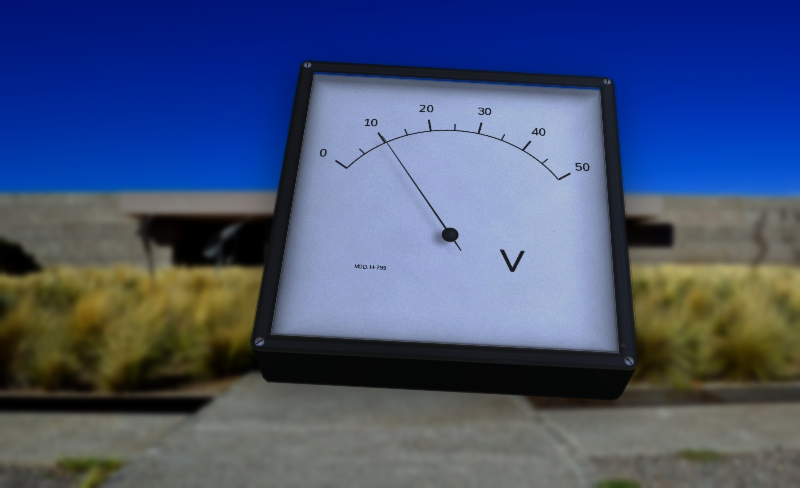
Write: 10 V
